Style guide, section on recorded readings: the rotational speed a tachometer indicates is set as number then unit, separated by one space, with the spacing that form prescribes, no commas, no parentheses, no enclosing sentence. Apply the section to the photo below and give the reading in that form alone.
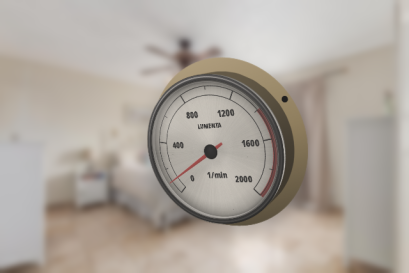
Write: 100 rpm
